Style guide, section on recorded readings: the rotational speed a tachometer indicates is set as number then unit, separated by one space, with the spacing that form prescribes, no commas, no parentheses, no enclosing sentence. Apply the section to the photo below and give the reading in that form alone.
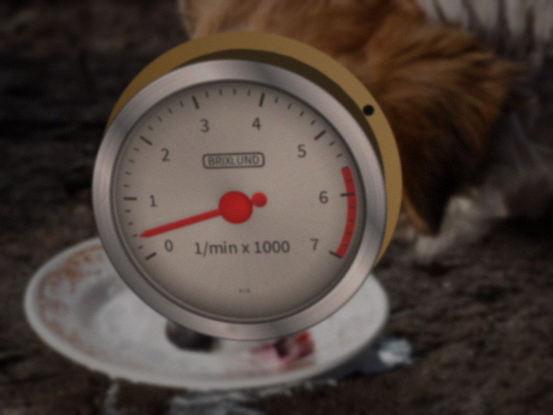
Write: 400 rpm
